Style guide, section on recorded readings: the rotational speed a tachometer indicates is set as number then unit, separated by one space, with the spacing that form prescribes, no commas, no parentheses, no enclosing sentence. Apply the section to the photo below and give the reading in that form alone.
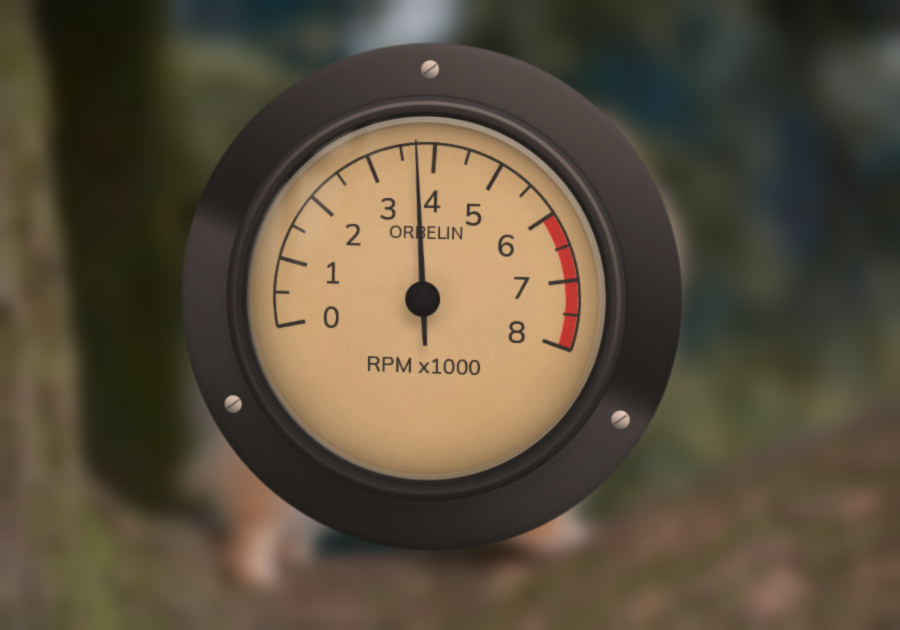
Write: 3750 rpm
